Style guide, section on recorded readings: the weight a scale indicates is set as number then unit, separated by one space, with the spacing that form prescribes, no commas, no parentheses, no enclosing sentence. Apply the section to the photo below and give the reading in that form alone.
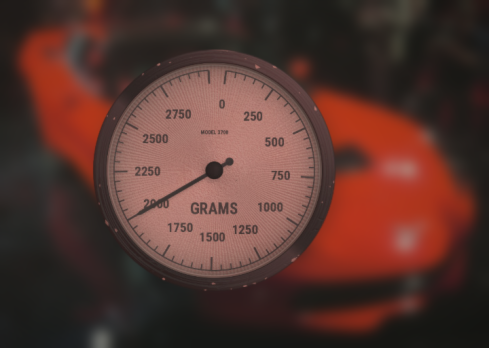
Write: 2000 g
